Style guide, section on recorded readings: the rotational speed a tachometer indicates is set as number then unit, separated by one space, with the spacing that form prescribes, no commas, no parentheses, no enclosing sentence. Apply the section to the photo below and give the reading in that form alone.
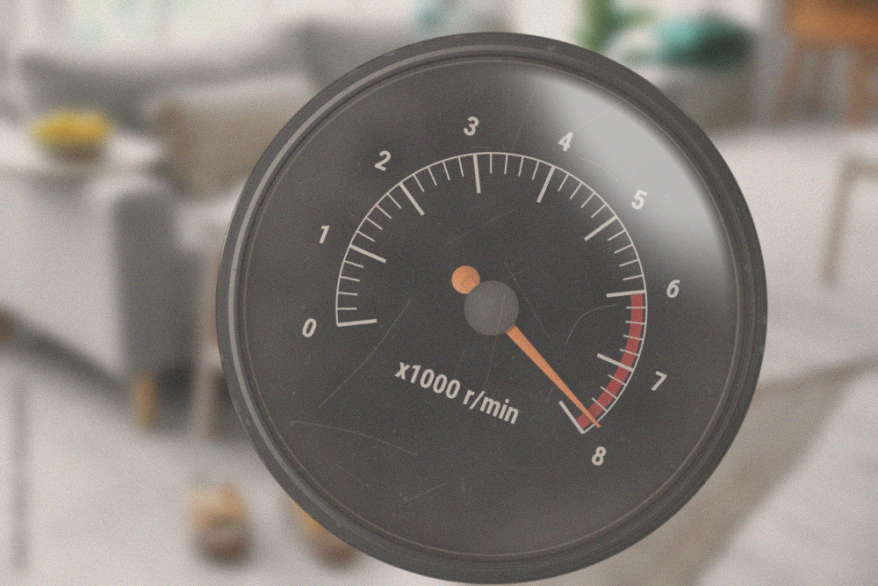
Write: 7800 rpm
